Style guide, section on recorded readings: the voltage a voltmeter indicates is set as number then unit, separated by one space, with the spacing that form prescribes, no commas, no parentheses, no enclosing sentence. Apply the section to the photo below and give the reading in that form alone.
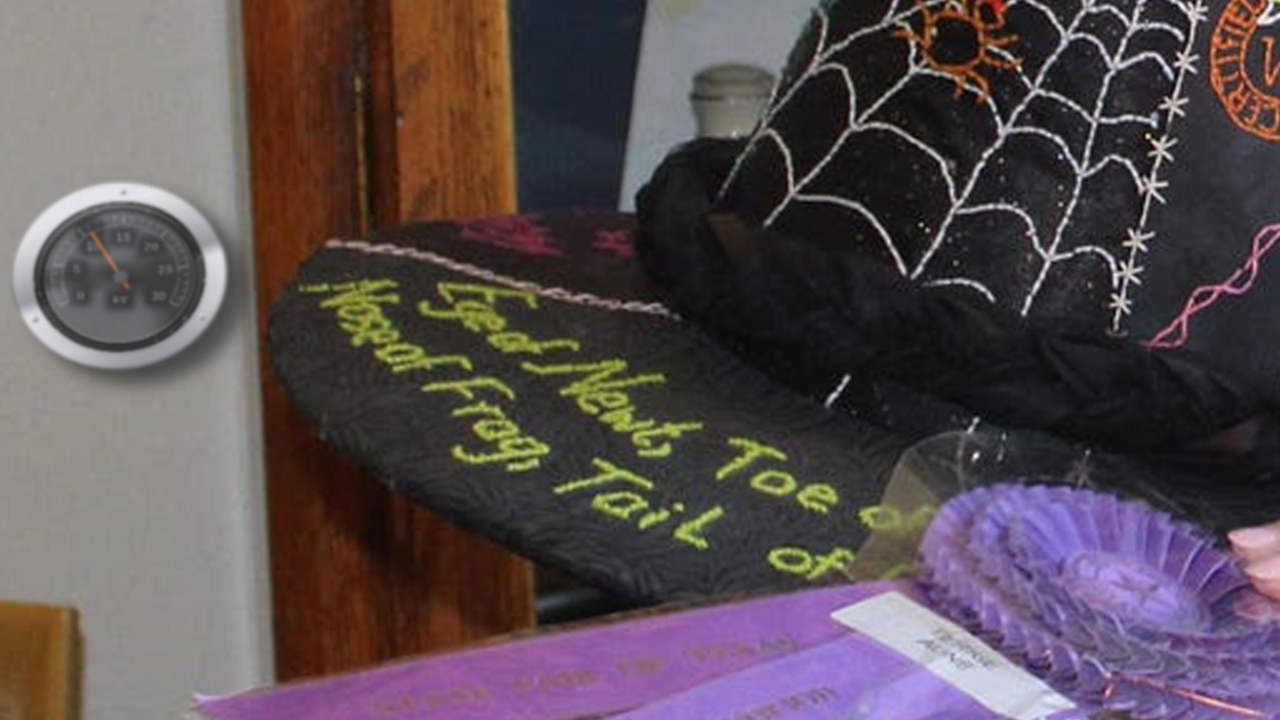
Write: 11 kV
